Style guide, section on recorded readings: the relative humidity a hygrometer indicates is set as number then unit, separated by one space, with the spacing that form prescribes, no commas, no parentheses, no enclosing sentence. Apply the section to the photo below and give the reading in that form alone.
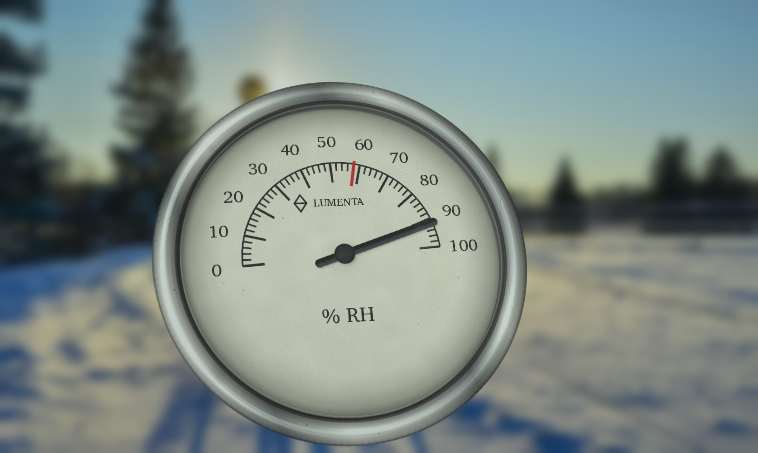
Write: 92 %
